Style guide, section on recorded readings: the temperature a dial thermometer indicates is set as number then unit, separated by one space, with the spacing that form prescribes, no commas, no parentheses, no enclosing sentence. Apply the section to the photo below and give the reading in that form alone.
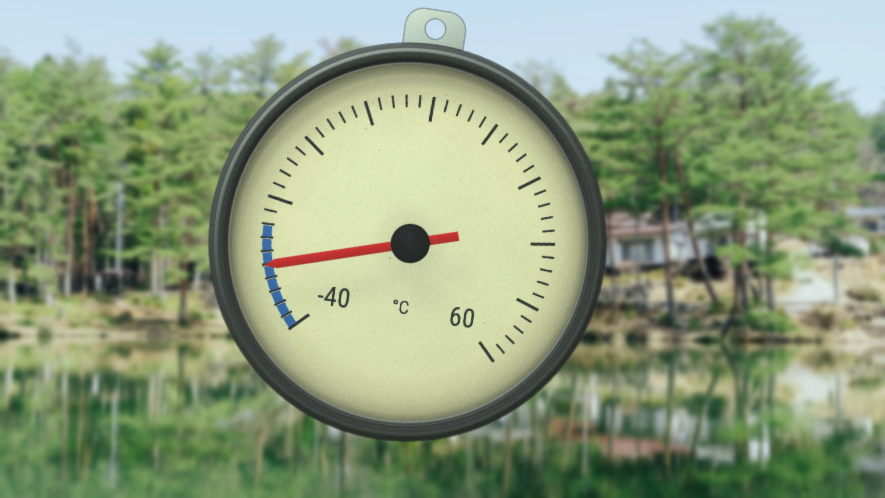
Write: -30 °C
